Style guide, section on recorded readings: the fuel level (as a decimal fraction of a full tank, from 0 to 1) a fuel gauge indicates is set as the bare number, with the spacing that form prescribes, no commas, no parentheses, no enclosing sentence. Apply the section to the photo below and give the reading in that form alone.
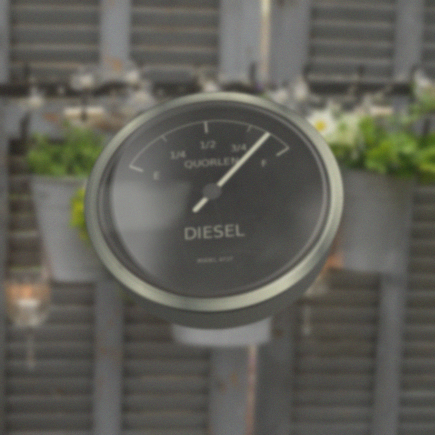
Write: 0.875
